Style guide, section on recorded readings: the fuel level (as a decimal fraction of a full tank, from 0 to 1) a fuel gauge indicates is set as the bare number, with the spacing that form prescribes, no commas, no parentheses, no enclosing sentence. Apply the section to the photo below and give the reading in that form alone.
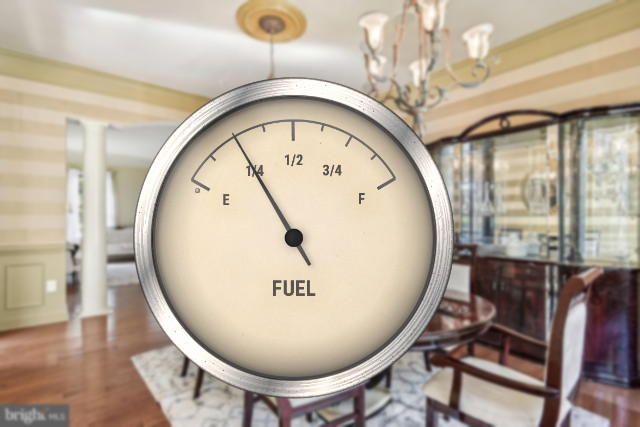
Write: 0.25
